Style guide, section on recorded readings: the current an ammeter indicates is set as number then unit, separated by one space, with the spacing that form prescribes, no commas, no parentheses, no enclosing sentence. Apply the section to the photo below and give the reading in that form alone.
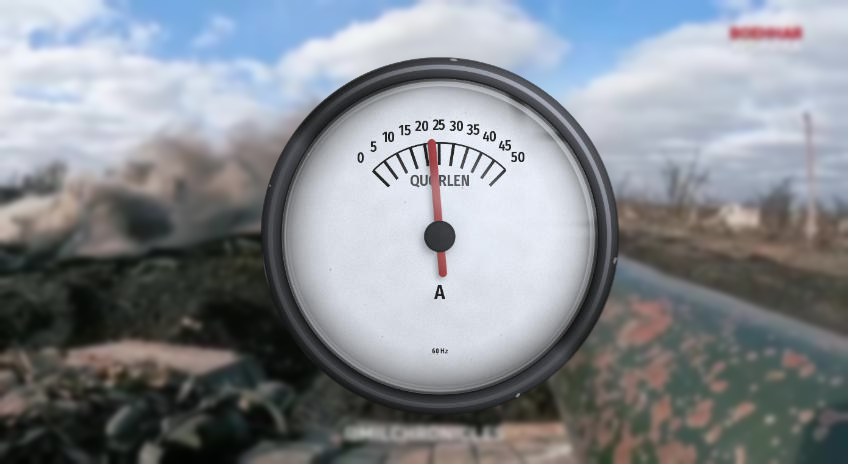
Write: 22.5 A
